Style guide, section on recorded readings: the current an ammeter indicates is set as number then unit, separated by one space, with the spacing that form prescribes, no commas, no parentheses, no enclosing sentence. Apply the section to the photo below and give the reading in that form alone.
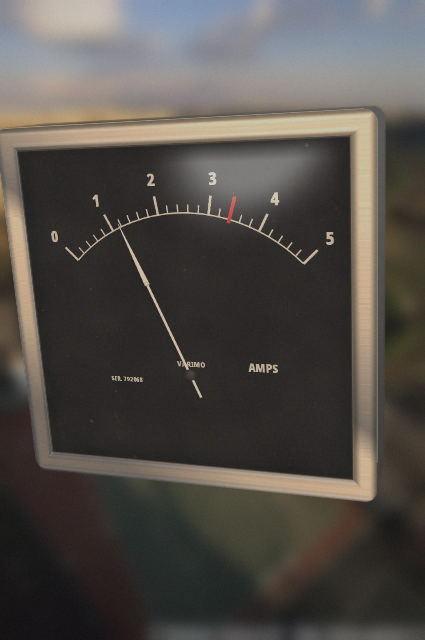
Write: 1.2 A
